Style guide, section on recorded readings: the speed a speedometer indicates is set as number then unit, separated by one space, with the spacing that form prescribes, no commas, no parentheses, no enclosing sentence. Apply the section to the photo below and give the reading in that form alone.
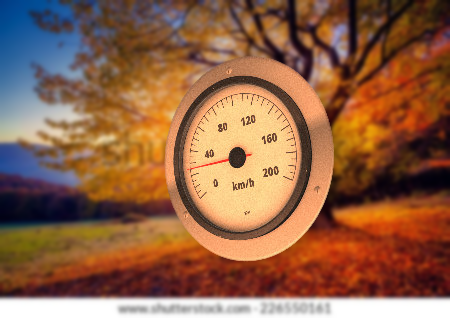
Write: 25 km/h
